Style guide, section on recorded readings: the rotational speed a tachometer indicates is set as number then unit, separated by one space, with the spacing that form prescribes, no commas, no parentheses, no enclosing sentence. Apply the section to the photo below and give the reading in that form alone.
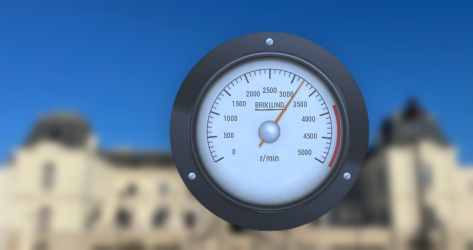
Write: 3200 rpm
